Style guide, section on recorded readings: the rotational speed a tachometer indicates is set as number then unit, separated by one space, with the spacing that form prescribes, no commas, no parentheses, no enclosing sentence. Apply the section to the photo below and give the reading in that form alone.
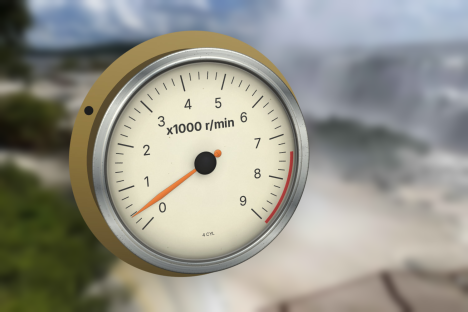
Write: 400 rpm
